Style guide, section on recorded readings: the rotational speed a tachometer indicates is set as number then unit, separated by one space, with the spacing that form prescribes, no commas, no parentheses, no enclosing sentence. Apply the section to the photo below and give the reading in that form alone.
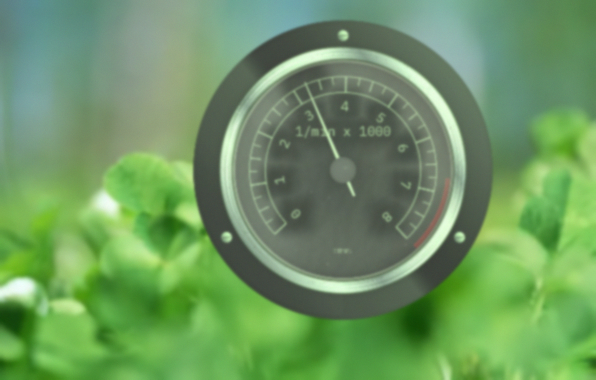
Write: 3250 rpm
